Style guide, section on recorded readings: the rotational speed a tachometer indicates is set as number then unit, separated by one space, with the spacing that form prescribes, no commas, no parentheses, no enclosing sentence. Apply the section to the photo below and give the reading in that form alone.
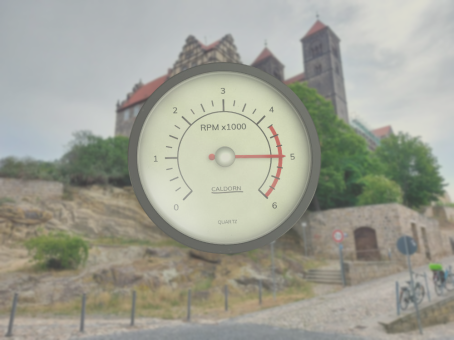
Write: 5000 rpm
